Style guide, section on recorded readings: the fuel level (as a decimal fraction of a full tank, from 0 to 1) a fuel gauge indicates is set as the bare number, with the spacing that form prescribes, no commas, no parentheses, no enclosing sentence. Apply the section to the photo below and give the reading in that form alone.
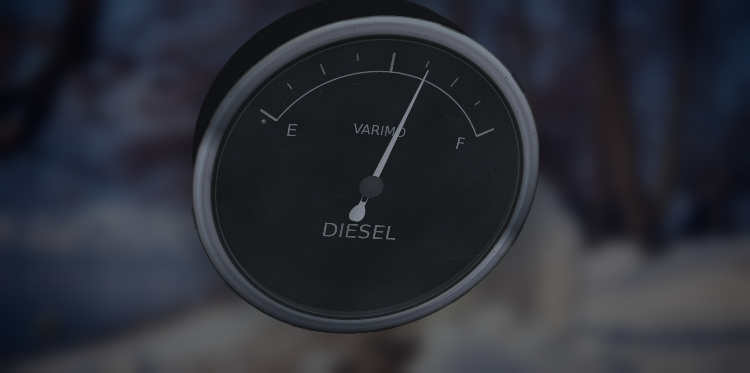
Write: 0.625
